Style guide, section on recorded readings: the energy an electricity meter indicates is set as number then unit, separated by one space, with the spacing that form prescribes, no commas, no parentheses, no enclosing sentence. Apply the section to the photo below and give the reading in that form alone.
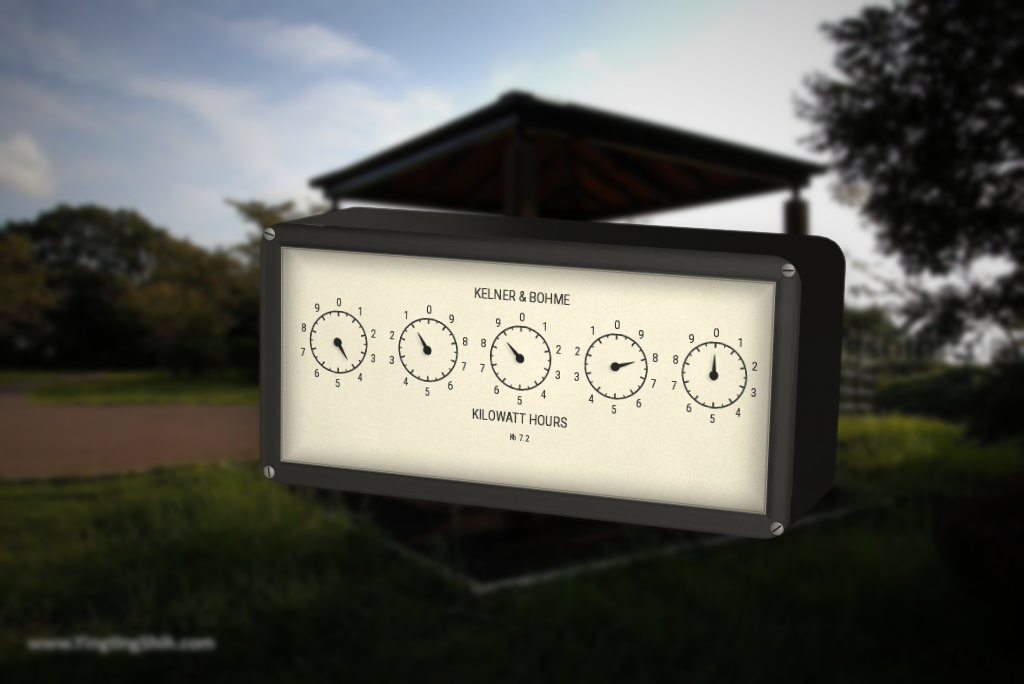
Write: 40880 kWh
